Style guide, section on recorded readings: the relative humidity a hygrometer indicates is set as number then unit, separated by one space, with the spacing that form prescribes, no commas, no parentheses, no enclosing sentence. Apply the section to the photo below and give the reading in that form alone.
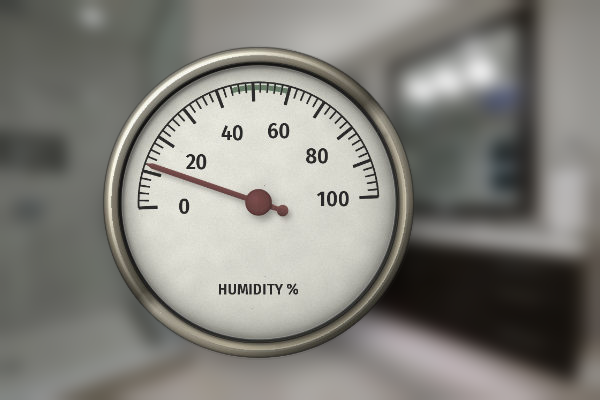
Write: 12 %
